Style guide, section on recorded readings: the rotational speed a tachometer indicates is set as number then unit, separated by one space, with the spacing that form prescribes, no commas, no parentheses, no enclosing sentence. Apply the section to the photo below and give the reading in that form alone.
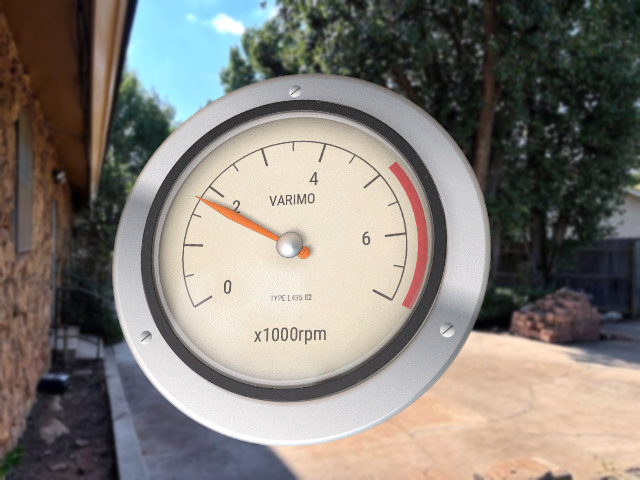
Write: 1750 rpm
